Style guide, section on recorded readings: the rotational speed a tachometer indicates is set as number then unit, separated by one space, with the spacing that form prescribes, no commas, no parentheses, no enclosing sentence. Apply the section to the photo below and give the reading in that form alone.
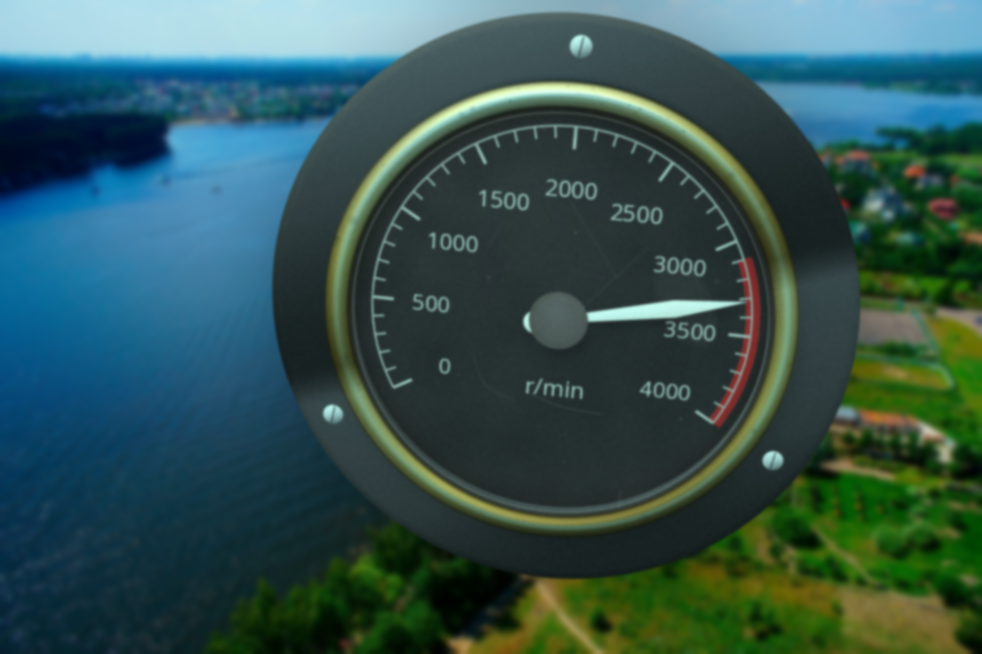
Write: 3300 rpm
